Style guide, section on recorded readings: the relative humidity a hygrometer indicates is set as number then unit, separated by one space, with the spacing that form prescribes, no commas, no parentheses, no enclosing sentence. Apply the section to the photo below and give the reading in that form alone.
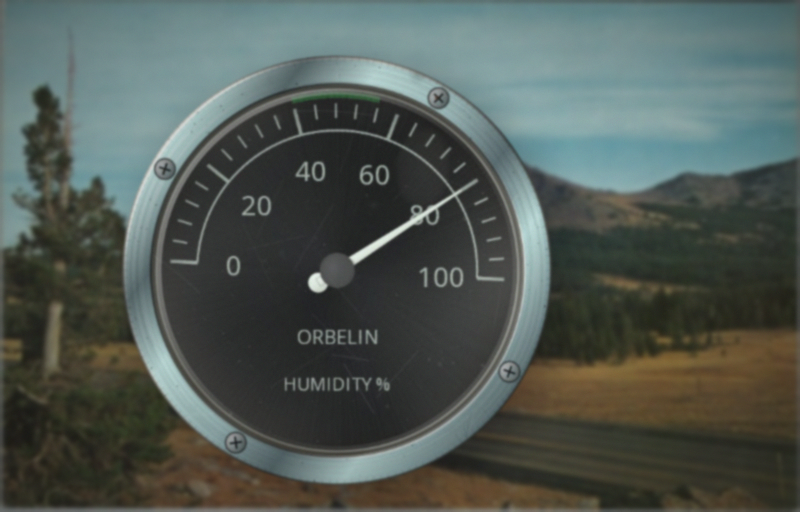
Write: 80 %
